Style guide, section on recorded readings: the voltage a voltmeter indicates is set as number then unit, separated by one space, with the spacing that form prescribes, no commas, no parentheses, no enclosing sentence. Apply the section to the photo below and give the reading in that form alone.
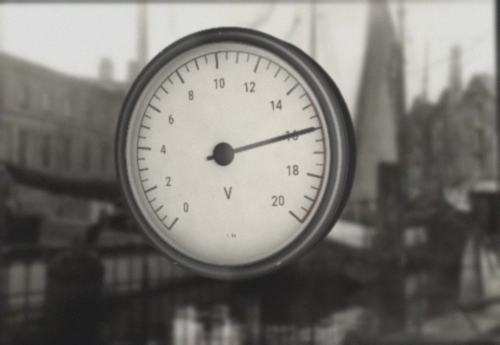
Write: 16 V
